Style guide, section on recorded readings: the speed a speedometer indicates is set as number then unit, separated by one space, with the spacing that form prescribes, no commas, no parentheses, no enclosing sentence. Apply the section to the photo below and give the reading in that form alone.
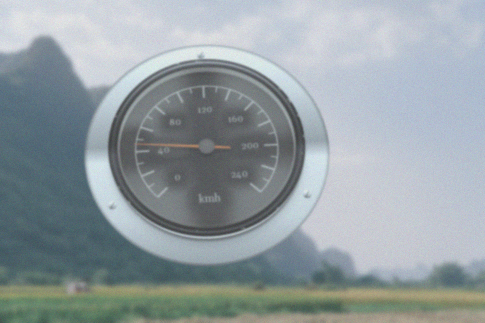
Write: 45 km/h
